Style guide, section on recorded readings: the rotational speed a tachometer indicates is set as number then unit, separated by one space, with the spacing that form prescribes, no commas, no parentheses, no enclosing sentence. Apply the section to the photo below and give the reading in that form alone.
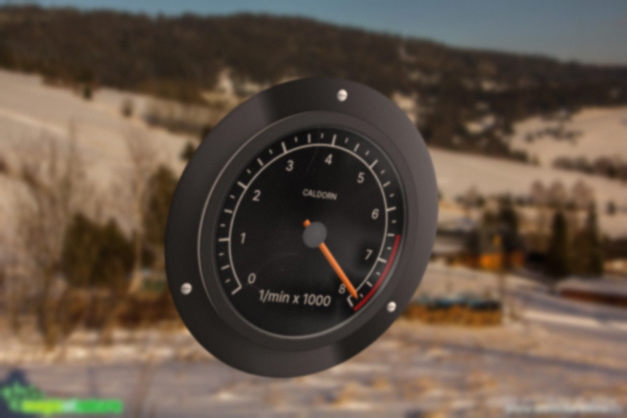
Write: 7875 rpm
